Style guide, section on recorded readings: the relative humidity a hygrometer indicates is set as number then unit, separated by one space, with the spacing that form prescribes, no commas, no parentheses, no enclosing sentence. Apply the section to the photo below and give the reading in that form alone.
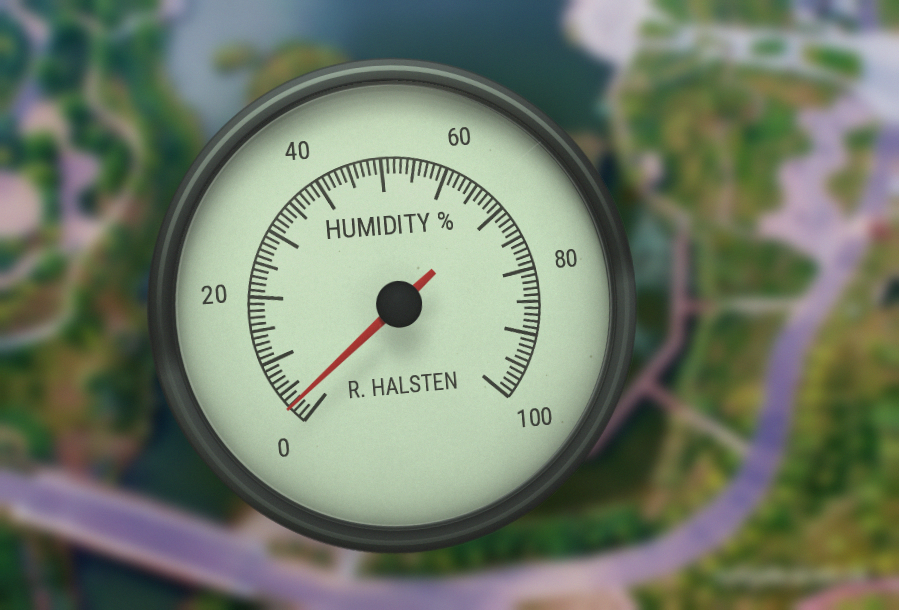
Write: 3 %
